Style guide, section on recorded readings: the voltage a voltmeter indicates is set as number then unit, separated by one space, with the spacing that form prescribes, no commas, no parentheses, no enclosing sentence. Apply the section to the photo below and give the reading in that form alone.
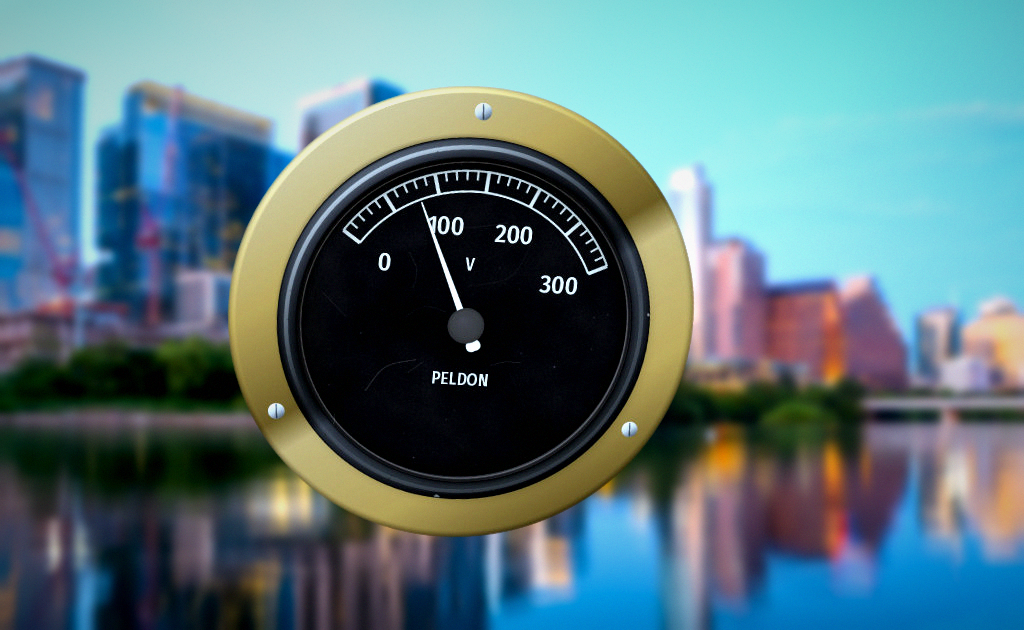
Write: 80 V
